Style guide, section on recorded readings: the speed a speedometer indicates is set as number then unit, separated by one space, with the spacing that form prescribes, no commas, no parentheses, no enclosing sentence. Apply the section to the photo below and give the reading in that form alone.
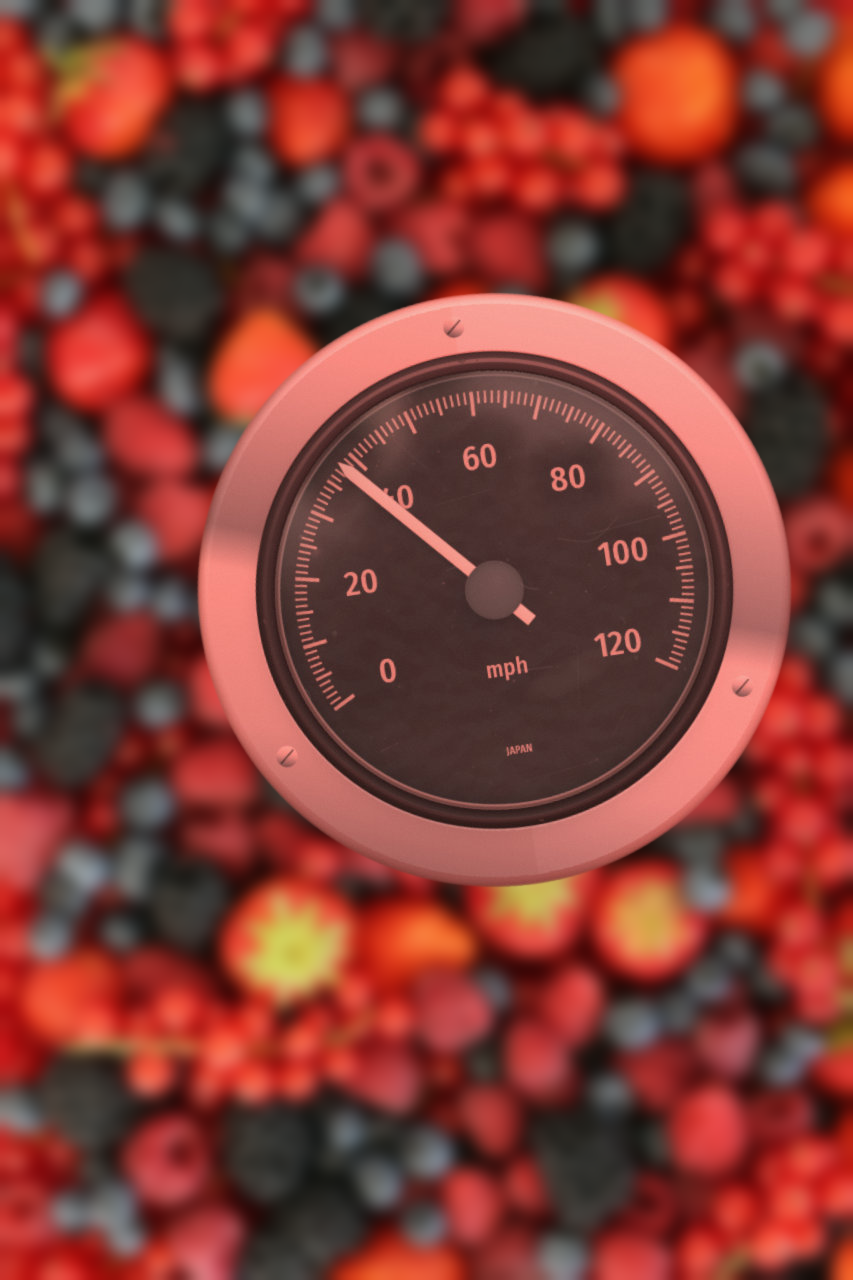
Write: 38 mph
